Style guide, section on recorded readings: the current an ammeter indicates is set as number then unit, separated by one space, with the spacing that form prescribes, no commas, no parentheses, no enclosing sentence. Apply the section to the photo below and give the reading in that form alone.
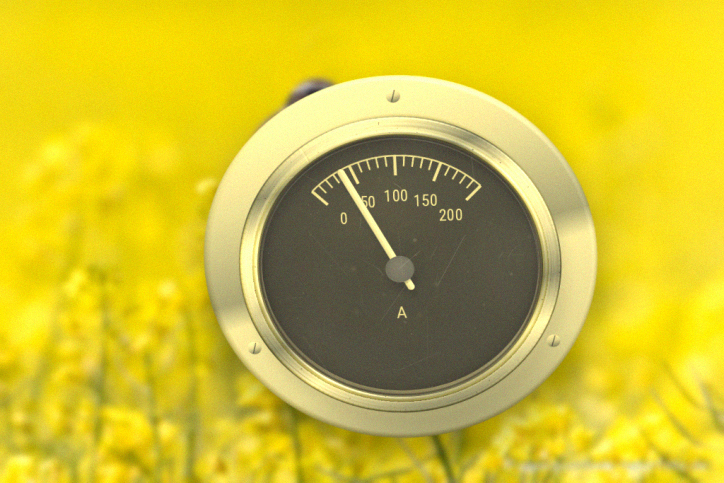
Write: 40 A
